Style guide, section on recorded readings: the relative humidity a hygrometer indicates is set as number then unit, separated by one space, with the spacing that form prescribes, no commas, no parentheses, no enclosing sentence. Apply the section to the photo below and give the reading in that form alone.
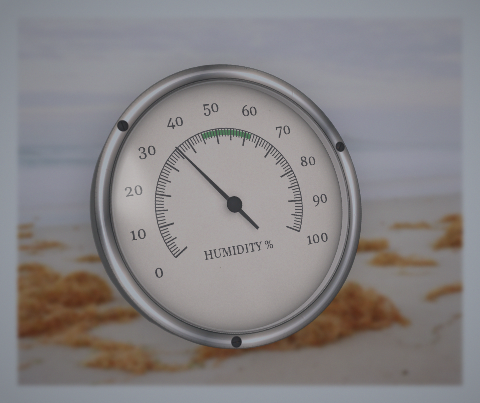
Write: 35 %
